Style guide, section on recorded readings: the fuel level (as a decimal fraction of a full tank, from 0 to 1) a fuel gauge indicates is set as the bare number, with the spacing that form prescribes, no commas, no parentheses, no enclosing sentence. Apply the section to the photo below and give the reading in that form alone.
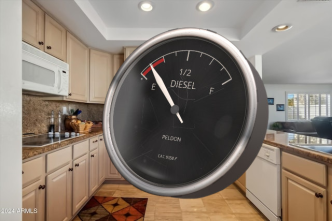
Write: 0.125
